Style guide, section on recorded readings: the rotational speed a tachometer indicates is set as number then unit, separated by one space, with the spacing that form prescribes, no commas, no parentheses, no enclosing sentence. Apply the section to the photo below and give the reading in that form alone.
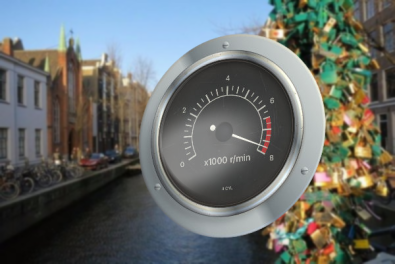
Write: 7750 rpm
